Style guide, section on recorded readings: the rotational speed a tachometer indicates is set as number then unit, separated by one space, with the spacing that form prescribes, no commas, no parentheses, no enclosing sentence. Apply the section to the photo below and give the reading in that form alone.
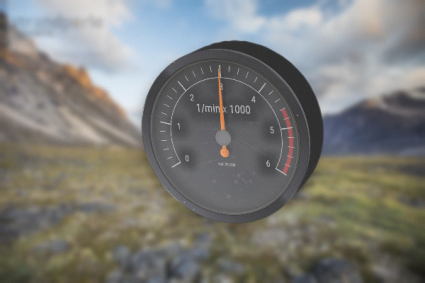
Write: 3000 rpm
